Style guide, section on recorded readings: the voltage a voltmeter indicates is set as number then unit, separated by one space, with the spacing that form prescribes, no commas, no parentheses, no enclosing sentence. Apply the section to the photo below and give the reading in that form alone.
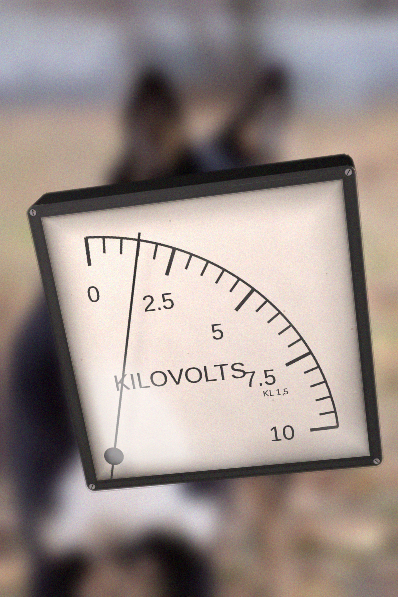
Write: 1.5 kV
